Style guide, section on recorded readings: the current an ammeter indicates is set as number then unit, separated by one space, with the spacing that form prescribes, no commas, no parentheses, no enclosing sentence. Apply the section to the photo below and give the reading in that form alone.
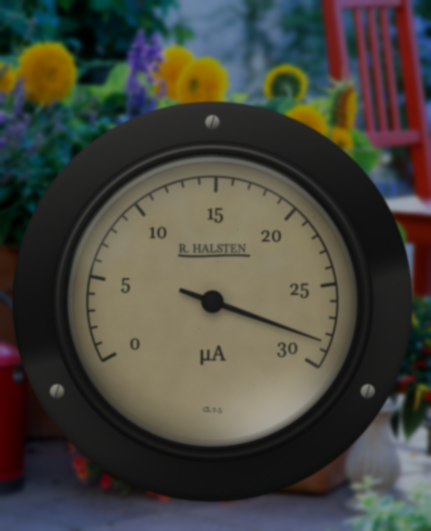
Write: 28.5 µA
